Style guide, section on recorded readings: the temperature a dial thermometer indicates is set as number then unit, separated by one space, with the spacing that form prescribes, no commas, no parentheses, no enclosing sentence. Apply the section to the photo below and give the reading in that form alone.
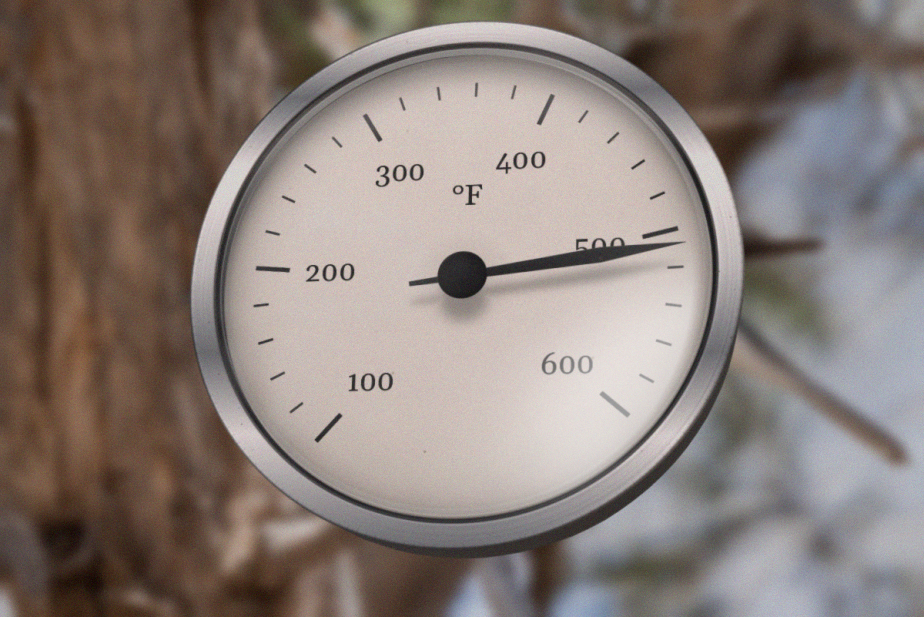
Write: 510 °F
